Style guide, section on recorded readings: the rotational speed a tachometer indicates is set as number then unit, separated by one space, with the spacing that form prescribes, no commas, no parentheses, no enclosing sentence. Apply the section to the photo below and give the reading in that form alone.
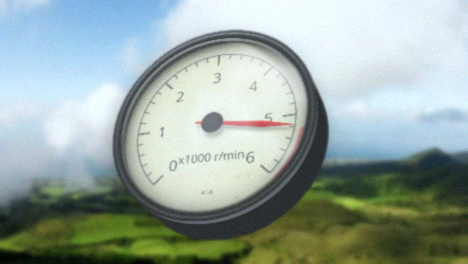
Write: 5200 rpm
